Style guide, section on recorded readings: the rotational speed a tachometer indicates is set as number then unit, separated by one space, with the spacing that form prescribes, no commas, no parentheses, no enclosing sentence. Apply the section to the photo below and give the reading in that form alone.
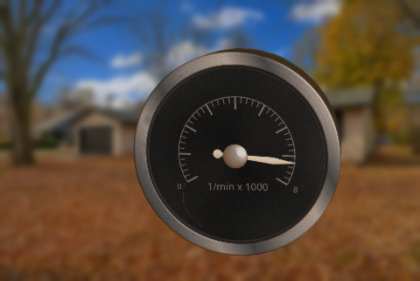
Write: 7200 rpm
